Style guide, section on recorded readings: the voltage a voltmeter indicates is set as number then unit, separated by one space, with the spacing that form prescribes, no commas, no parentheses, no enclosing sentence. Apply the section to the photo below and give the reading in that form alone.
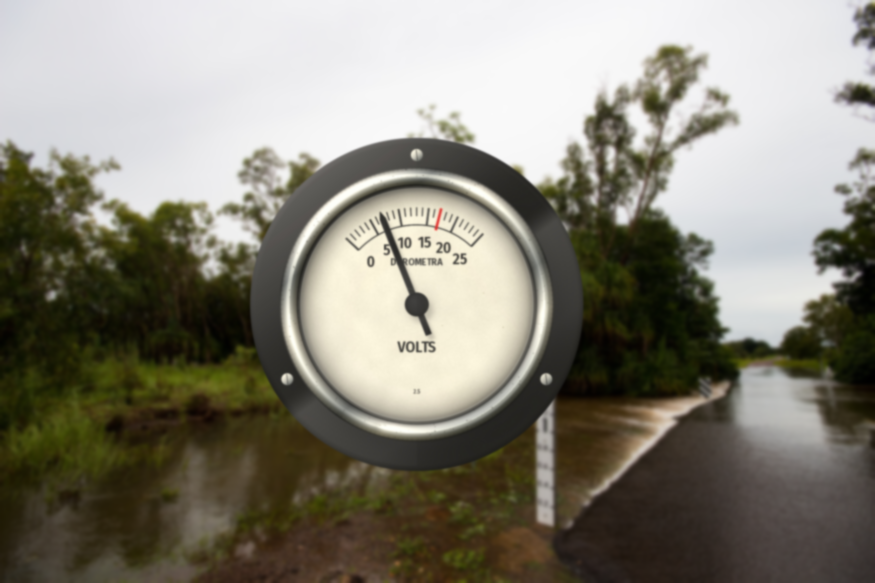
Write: 7 V
